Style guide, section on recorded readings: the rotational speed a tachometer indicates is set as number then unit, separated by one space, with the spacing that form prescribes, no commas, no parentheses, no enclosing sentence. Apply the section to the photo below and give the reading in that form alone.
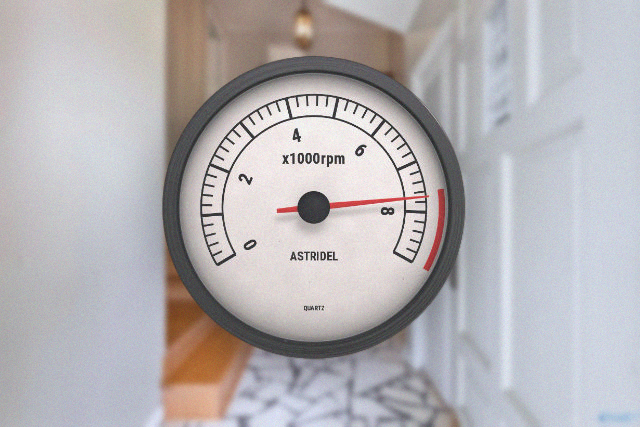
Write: 7700 rpm
